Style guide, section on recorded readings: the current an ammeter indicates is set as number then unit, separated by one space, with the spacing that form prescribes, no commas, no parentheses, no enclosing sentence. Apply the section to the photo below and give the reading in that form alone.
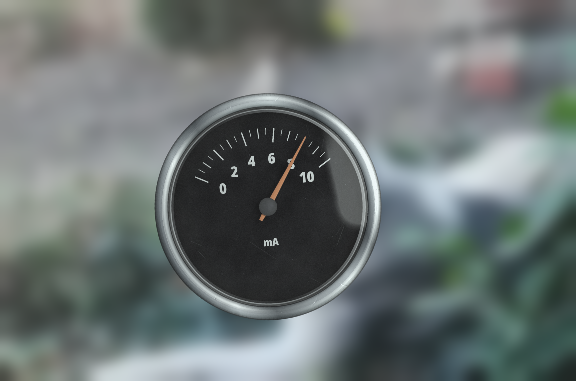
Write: 8 mA
